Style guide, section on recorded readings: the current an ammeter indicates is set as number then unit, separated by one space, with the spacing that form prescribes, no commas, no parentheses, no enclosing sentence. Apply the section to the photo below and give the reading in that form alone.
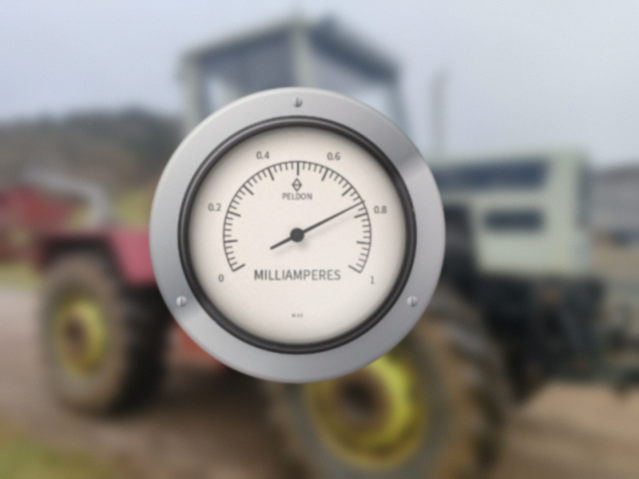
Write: 0.76 mA
